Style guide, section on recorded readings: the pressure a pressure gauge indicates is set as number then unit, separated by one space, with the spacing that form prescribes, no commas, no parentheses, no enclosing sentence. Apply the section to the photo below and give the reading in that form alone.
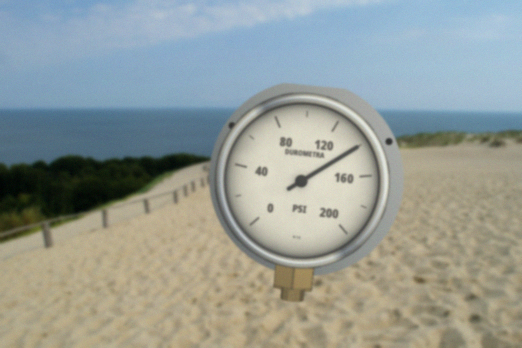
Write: 140 psi
